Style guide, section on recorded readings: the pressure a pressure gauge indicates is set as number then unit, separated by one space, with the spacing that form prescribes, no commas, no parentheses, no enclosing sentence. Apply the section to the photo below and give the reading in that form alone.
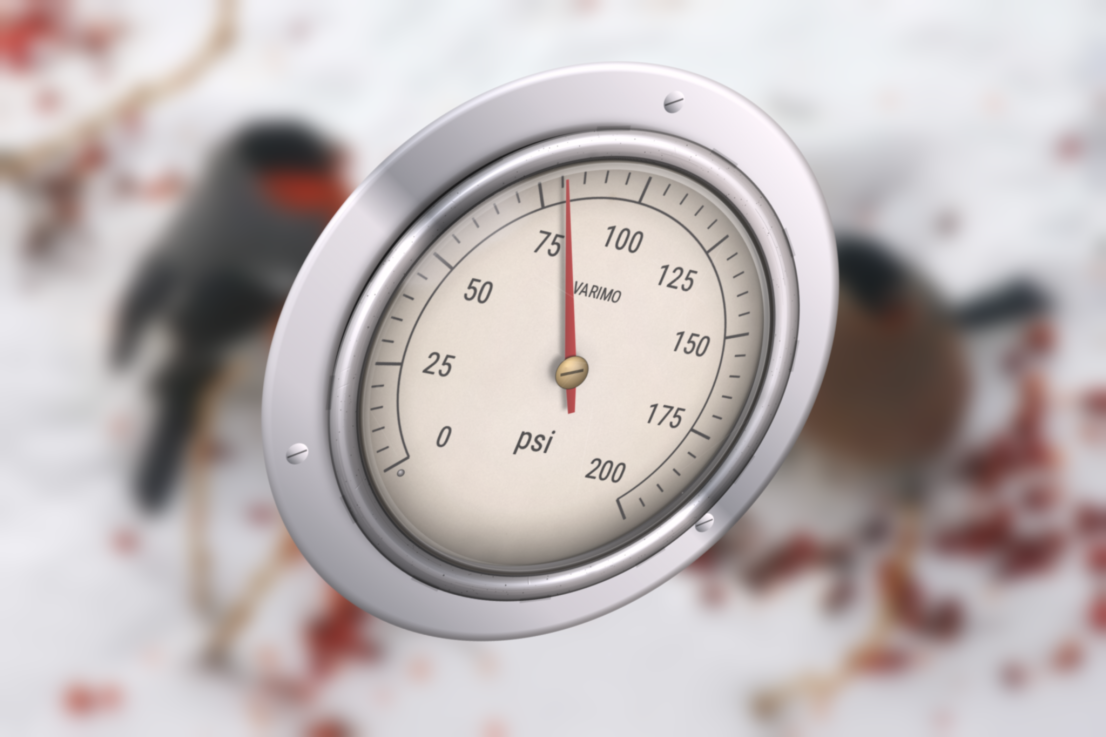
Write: 80 psi
